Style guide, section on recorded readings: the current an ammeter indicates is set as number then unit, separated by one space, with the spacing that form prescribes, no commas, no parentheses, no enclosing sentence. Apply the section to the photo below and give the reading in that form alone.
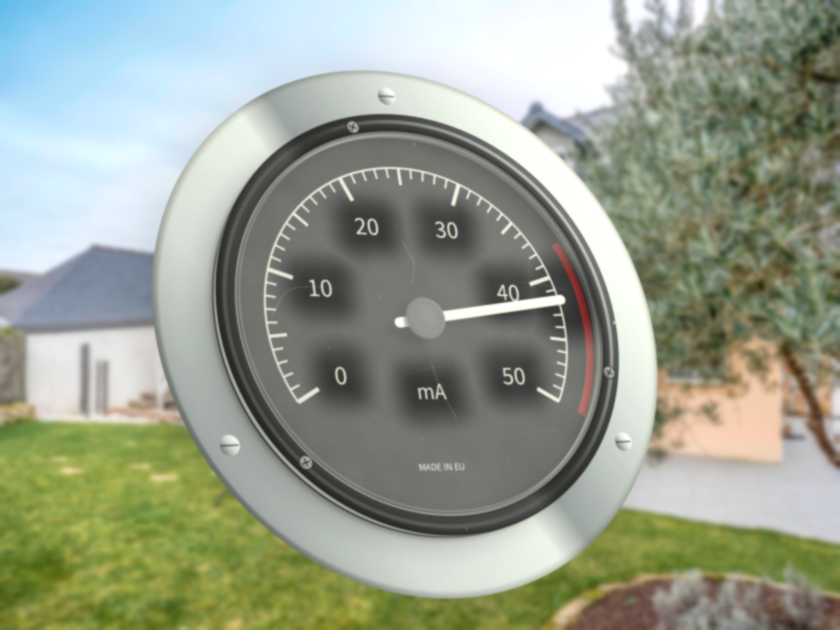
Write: 42 mA
